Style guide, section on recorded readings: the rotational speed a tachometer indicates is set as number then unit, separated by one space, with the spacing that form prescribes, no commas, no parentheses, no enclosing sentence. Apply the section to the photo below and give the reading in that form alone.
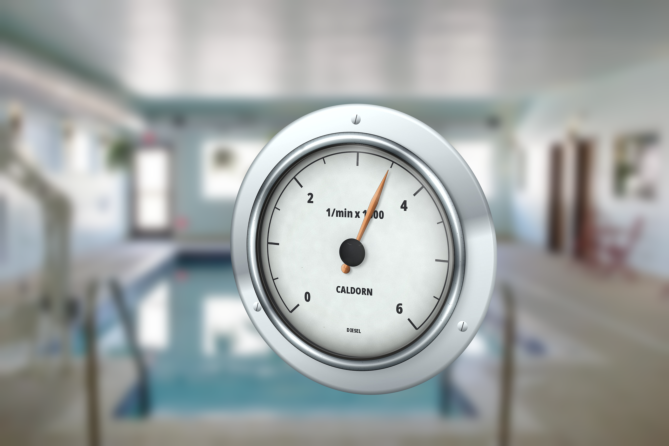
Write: 3500 rpm
